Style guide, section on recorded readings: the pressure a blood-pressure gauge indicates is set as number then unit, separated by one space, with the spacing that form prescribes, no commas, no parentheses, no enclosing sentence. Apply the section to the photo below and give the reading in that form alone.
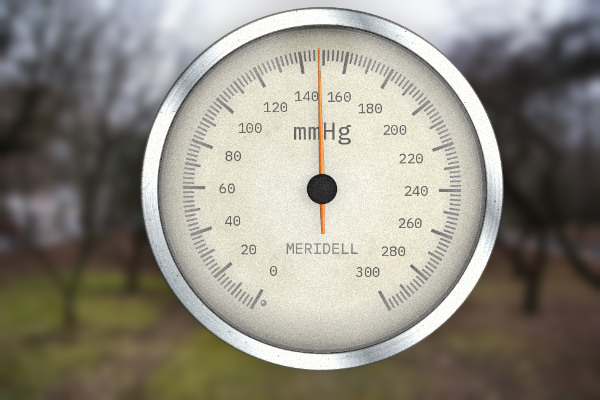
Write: 148 mmHg
